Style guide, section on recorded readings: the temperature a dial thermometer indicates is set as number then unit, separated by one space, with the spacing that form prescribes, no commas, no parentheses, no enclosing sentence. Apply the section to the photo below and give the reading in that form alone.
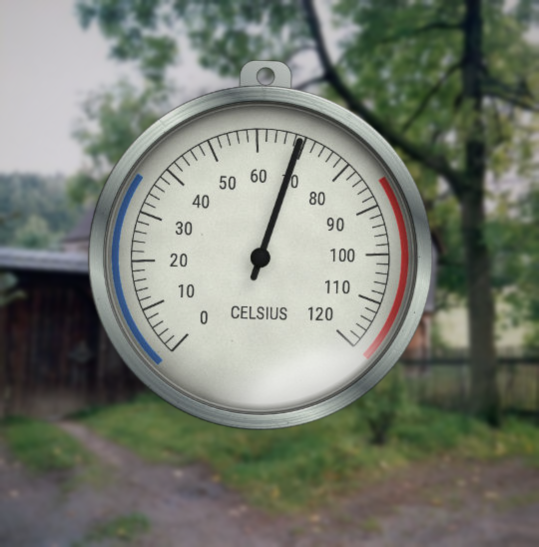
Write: 69 °C
